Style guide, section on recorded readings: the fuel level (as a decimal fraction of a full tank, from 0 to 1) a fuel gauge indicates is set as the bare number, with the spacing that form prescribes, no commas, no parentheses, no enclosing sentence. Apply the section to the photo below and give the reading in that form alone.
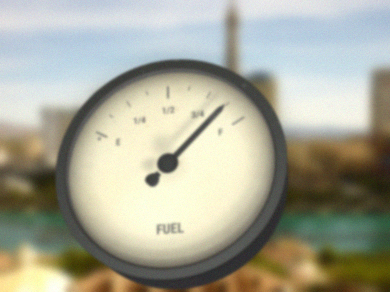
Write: 0.875
